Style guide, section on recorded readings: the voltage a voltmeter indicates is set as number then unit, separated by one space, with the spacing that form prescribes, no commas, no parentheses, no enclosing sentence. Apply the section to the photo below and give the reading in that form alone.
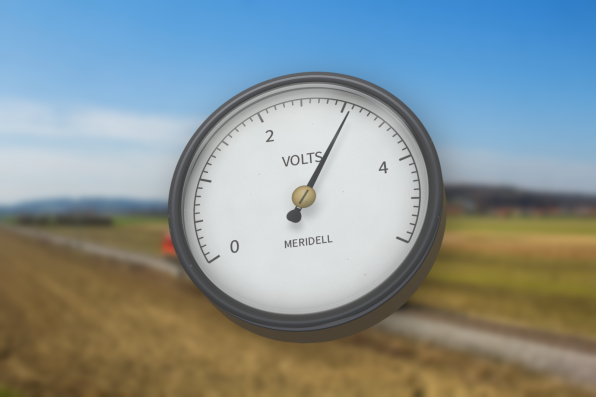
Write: 3.1 V
